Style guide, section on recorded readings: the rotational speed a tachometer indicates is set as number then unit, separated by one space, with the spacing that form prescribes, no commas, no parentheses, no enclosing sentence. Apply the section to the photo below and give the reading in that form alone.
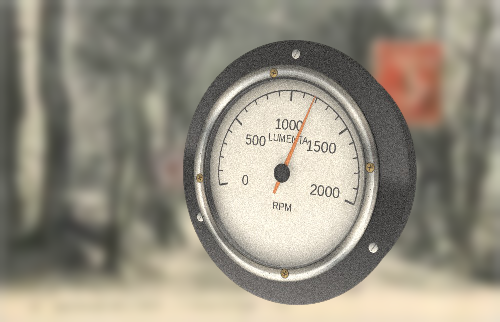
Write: 1200 rpm
